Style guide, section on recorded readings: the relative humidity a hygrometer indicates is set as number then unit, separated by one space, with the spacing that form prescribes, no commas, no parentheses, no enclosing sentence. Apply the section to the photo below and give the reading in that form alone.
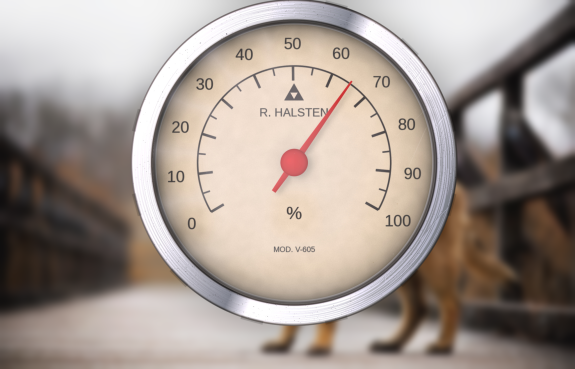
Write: 65 %
